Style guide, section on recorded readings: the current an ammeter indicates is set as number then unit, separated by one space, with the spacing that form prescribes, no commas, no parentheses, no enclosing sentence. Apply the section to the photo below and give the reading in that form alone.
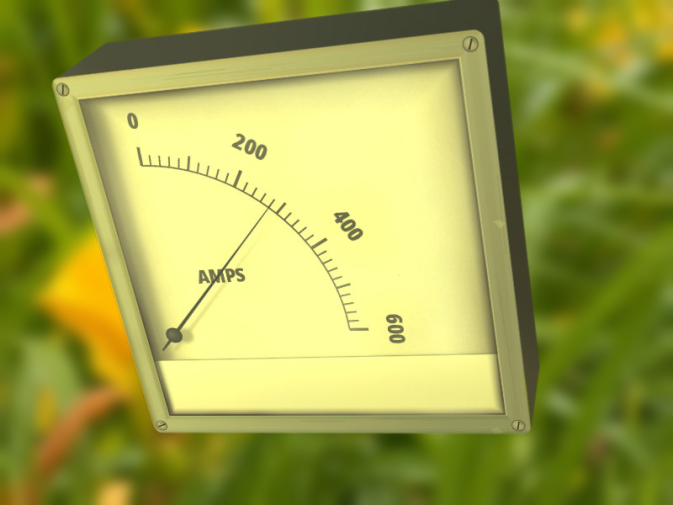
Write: 280 A
